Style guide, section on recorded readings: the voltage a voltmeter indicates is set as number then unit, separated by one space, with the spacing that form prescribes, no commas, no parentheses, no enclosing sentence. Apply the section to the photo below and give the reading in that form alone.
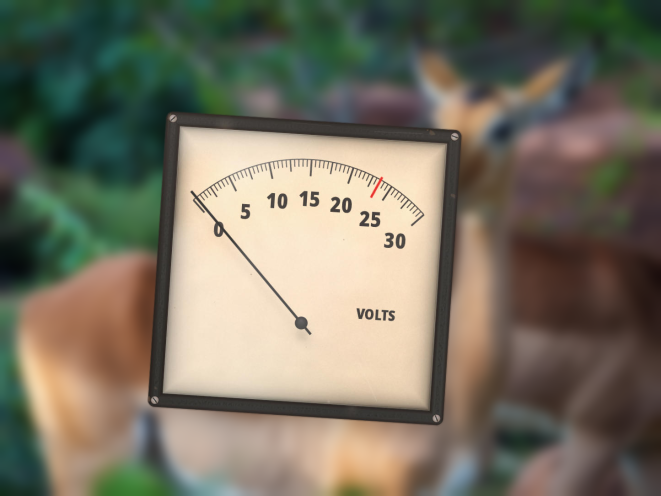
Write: 0.5 V
